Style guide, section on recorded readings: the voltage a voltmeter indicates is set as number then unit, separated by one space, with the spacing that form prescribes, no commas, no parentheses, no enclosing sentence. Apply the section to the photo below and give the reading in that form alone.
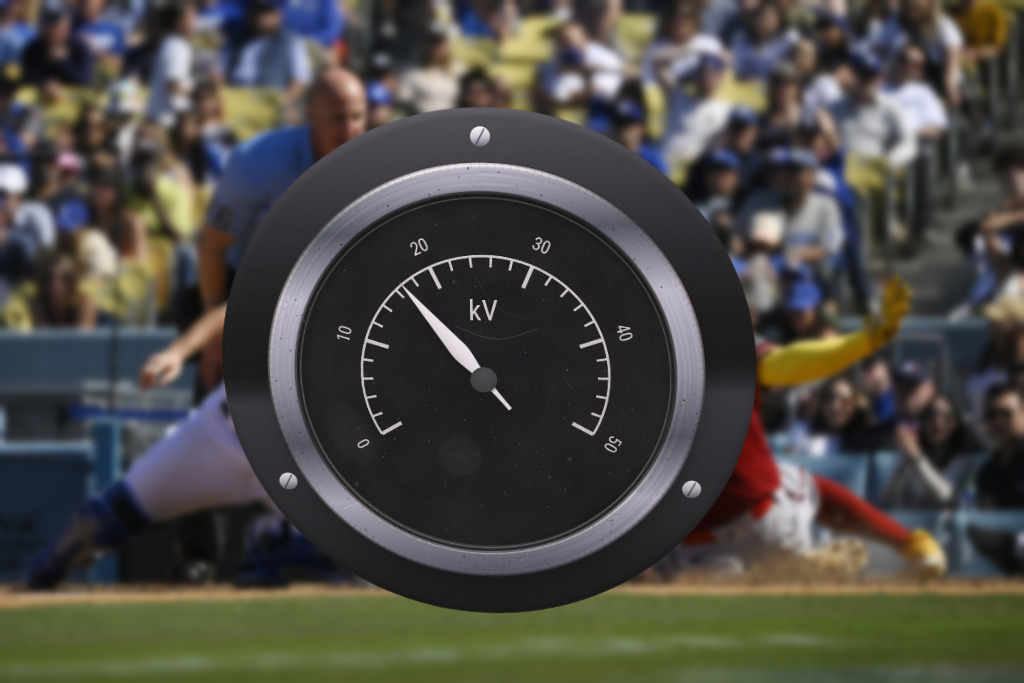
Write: 17 kV
